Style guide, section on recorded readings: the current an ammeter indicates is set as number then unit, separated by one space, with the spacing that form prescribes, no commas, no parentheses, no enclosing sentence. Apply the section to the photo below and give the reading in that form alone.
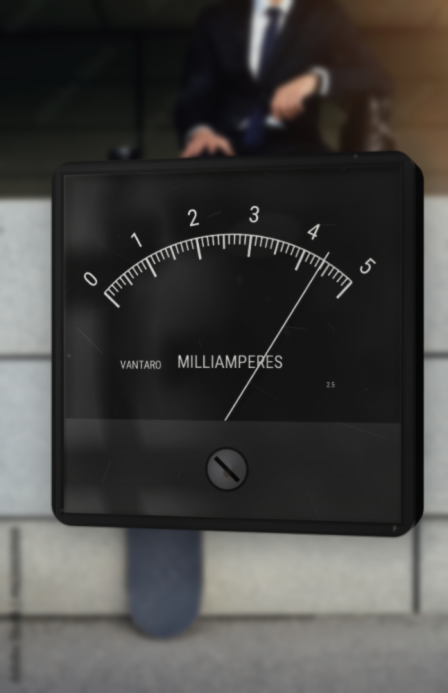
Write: 4.4 mA
